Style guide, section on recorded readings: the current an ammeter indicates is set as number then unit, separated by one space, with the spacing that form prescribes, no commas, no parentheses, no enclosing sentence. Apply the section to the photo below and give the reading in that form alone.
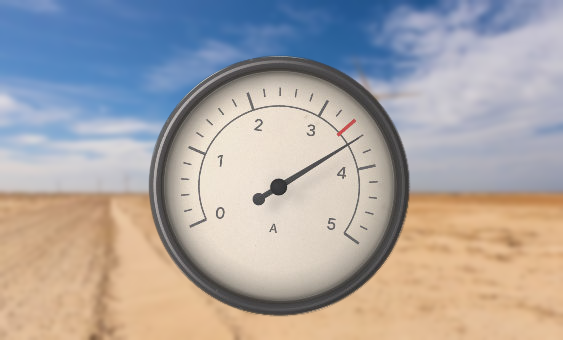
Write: 3.6 A
